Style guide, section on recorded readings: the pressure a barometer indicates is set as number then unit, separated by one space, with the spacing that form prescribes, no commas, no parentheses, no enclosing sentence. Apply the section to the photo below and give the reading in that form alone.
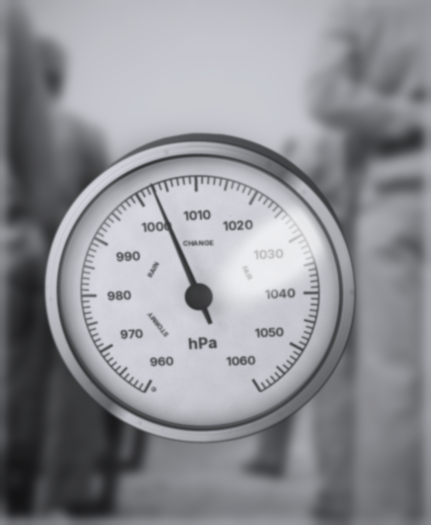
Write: 1003 hPa
